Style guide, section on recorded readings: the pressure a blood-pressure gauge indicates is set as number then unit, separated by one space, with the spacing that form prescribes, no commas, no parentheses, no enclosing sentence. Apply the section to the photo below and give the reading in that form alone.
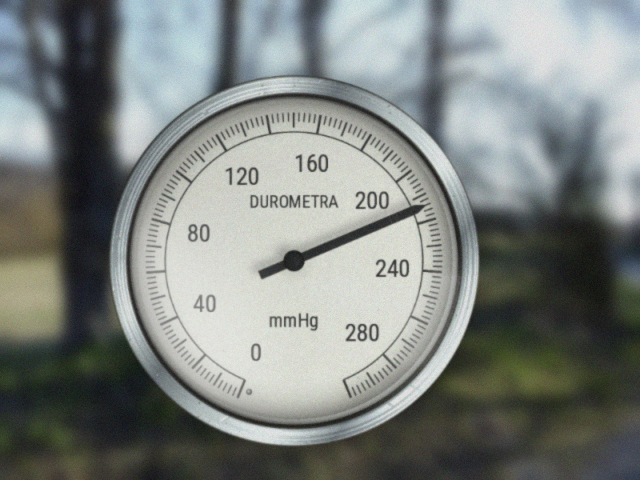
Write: 214 mmHg
